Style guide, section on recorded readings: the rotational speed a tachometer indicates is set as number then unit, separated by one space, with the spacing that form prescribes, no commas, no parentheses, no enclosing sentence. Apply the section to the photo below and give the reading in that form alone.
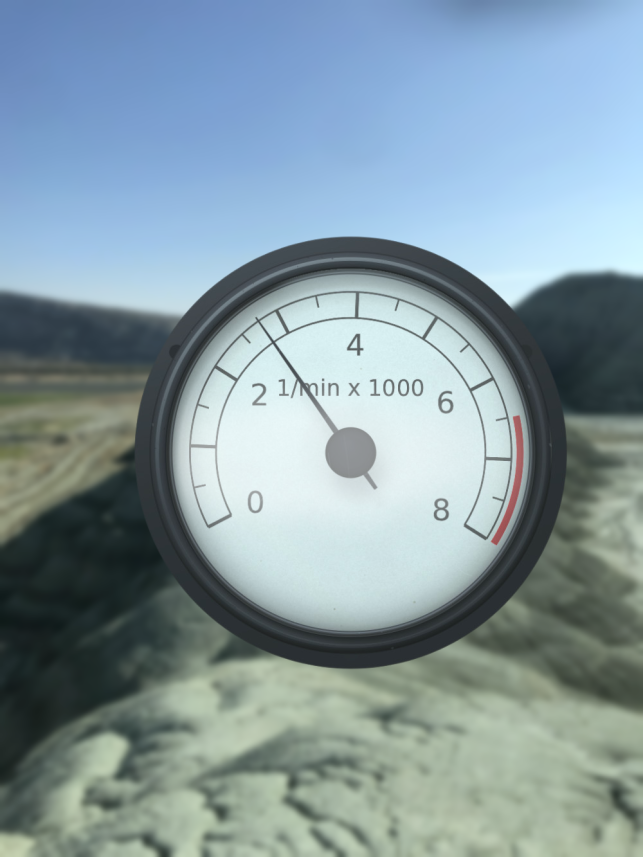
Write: 2750 rpm
